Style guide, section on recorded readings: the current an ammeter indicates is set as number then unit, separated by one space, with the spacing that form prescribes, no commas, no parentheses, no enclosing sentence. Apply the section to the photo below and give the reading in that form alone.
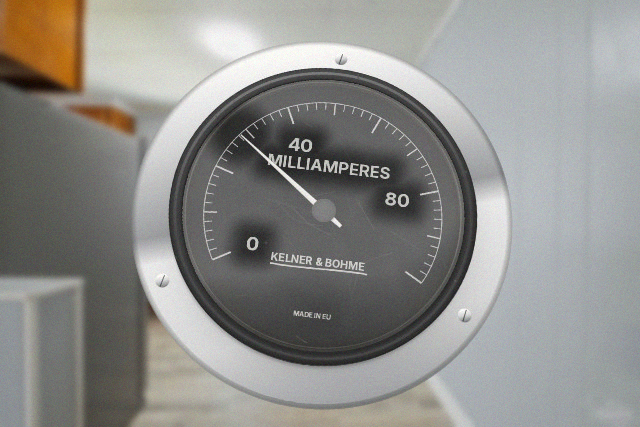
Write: 28 mA
